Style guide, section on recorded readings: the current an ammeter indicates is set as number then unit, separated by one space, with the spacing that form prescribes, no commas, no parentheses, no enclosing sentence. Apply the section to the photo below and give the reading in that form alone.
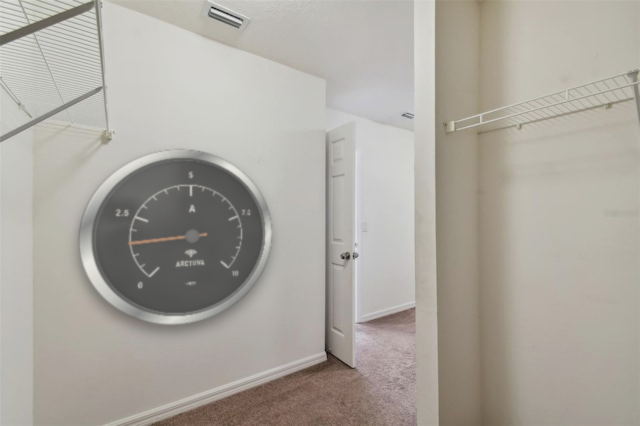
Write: 1.5 A
